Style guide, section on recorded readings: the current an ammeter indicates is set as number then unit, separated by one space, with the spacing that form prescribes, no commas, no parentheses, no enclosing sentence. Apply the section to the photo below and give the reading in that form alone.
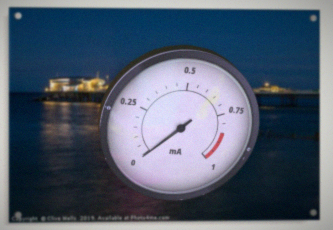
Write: 0 mA
